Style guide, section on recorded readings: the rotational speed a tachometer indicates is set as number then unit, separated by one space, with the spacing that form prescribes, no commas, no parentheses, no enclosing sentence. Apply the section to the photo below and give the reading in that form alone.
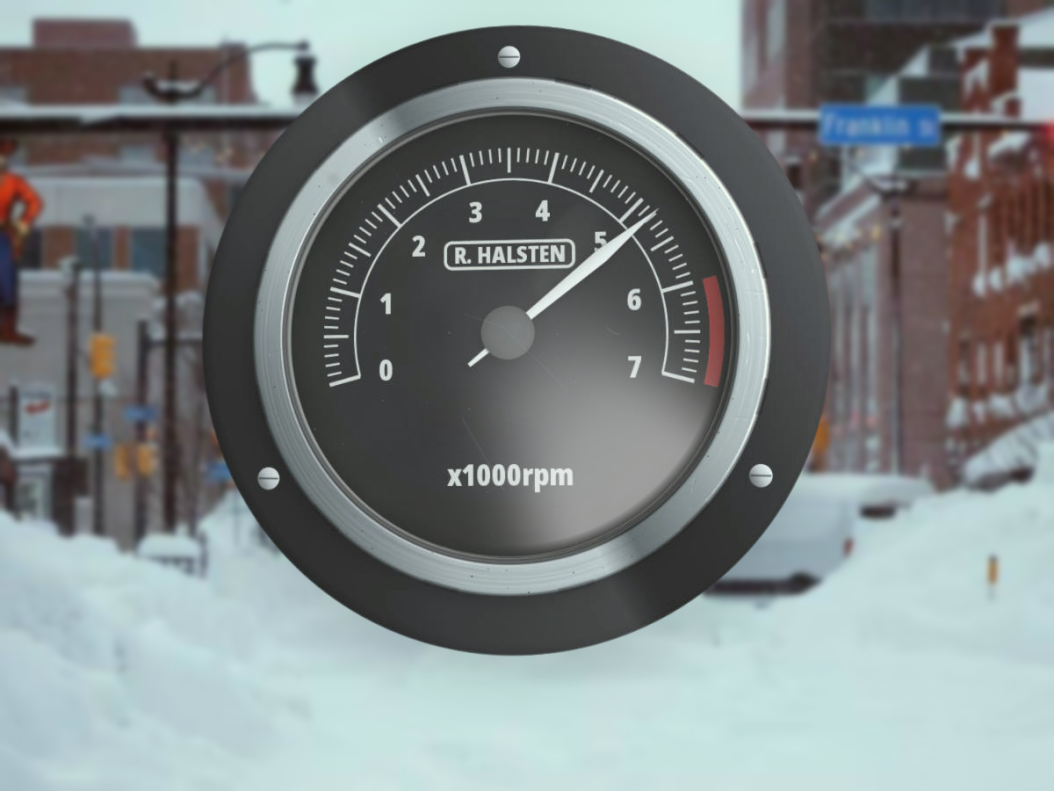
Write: 5200 rpm
